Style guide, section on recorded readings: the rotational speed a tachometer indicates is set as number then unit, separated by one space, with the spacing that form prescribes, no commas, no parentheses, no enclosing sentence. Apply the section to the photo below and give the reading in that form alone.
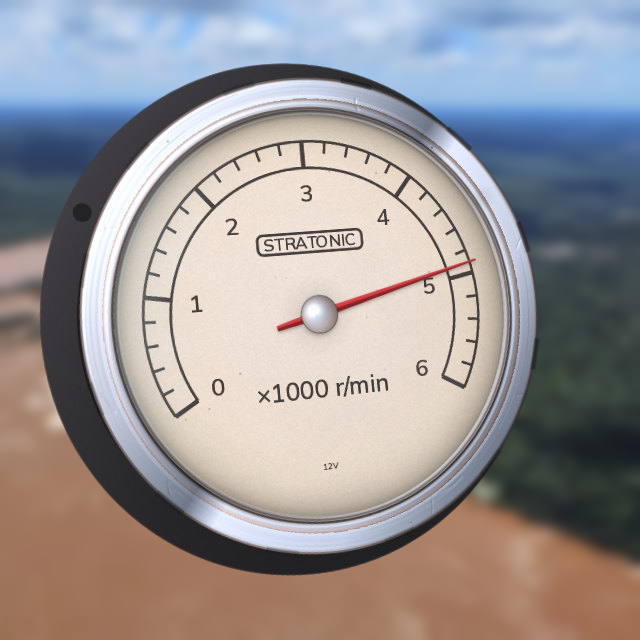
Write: 4900 rpm
